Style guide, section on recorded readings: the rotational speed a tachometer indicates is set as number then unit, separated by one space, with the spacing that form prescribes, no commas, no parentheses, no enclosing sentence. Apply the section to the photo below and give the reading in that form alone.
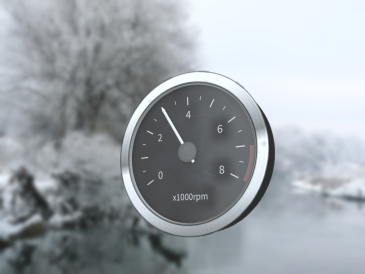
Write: 3000 rpm
